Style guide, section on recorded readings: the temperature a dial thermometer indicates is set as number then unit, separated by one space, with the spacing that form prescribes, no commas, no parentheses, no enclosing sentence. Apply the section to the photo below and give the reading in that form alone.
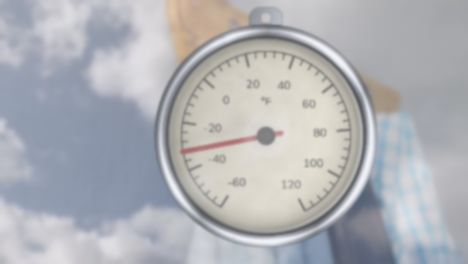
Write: -32 °F
